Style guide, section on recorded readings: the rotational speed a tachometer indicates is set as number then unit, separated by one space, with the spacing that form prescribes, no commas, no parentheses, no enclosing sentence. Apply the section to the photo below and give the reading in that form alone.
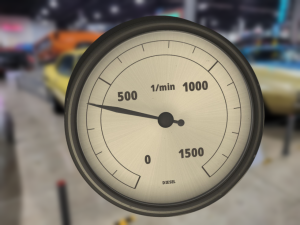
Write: 400 rpm
